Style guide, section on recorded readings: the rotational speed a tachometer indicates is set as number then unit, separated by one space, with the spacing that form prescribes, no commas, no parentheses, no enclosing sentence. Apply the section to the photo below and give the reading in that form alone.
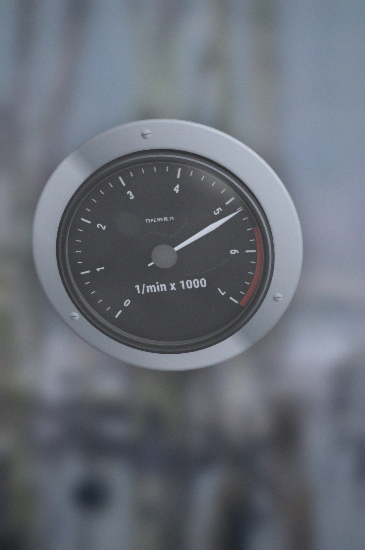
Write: 5200 rpm
